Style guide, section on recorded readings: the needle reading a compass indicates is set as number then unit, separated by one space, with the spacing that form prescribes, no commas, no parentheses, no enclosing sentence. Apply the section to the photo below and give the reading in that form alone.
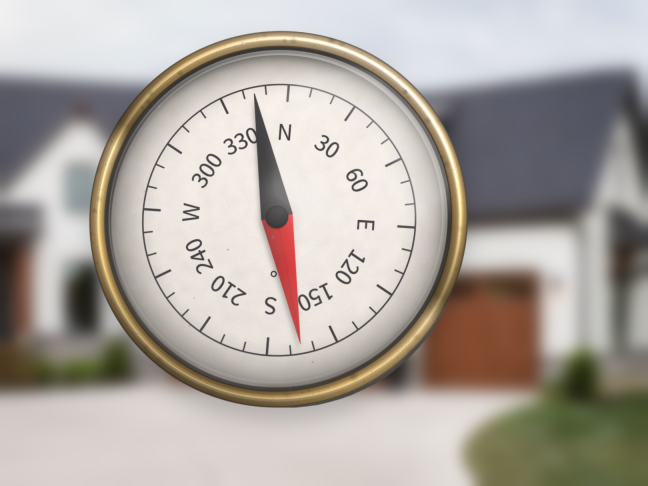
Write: 165 °
